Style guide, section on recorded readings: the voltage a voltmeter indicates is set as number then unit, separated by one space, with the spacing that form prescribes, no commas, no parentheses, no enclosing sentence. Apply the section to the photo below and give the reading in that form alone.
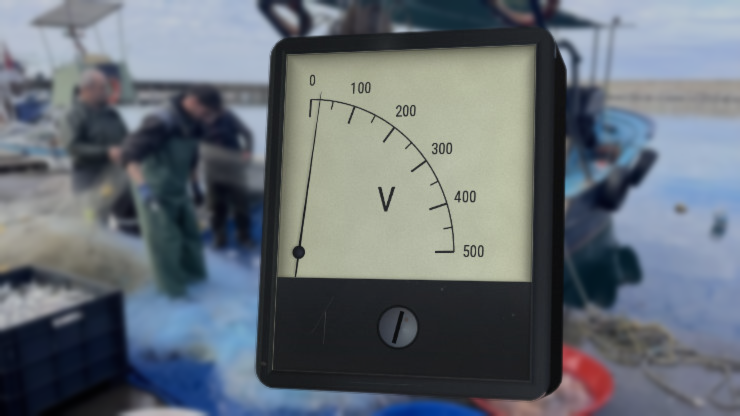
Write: 25 V
